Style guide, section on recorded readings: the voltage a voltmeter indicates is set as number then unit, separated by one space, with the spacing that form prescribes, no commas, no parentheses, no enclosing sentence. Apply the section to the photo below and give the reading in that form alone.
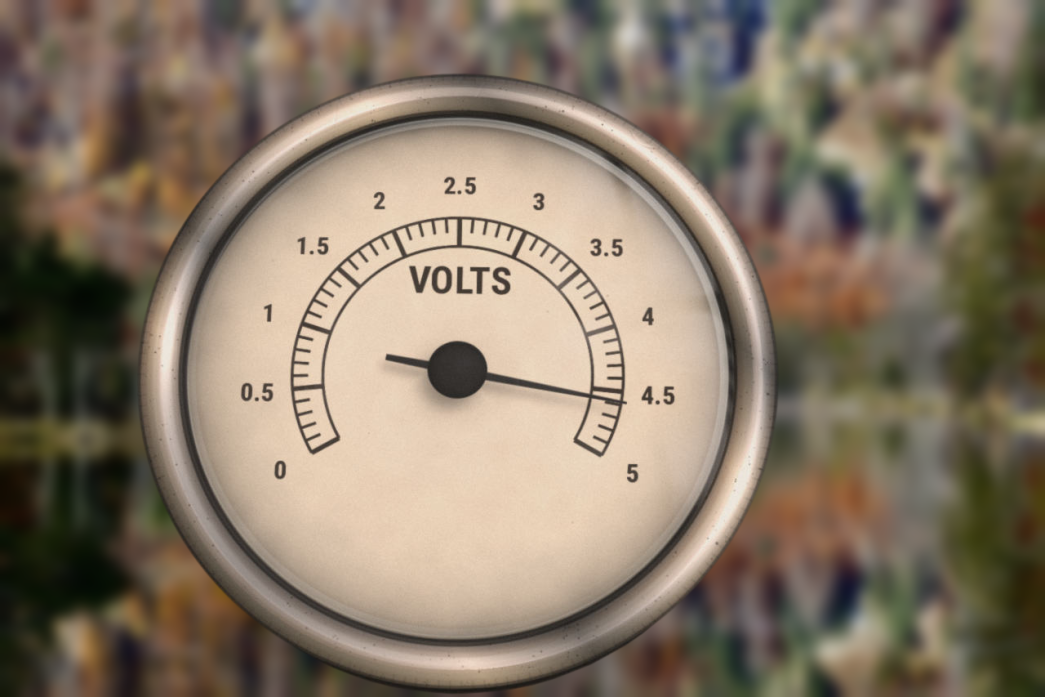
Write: 4.6 V
